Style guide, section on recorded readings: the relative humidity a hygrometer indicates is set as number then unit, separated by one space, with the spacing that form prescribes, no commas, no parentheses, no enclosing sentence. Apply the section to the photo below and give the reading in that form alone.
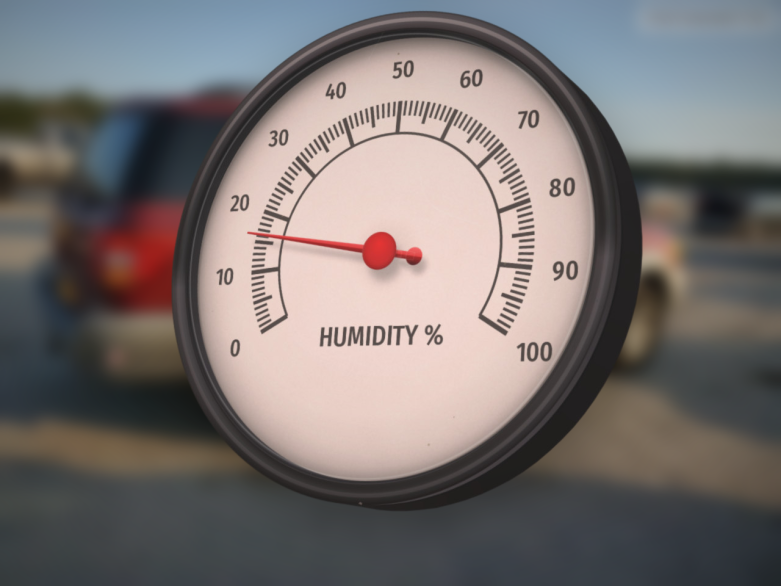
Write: 16 %
